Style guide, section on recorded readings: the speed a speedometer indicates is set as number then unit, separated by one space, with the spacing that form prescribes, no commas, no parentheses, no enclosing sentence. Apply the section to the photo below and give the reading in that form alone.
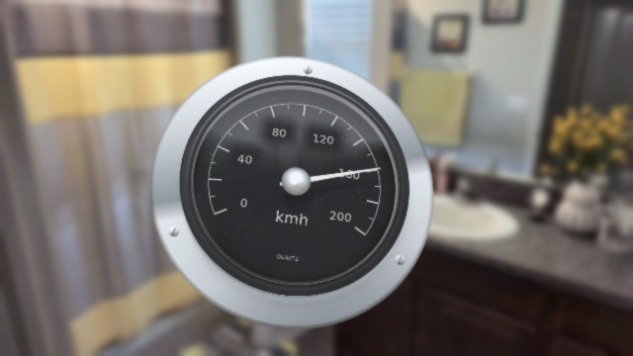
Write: 160 km/h
